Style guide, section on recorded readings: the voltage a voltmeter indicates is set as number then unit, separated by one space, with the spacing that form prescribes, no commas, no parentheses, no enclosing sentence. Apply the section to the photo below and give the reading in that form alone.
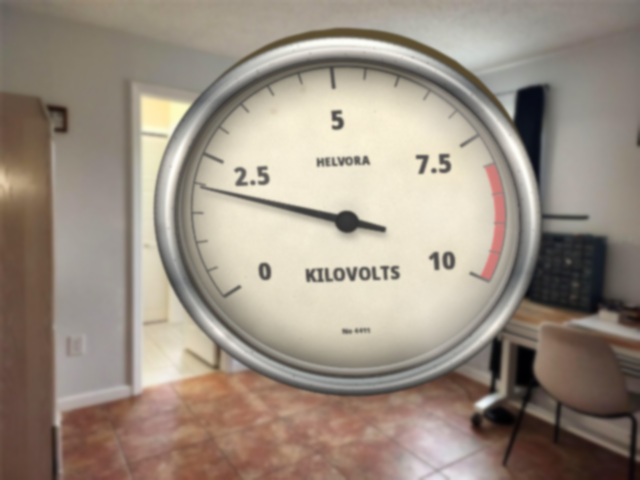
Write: 2 kV
